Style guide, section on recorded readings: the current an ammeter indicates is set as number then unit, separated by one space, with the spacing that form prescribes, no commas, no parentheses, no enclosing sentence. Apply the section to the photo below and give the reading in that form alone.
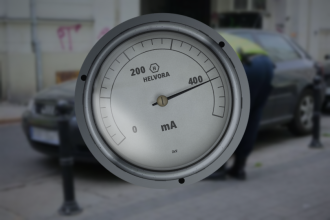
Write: 420 mA
